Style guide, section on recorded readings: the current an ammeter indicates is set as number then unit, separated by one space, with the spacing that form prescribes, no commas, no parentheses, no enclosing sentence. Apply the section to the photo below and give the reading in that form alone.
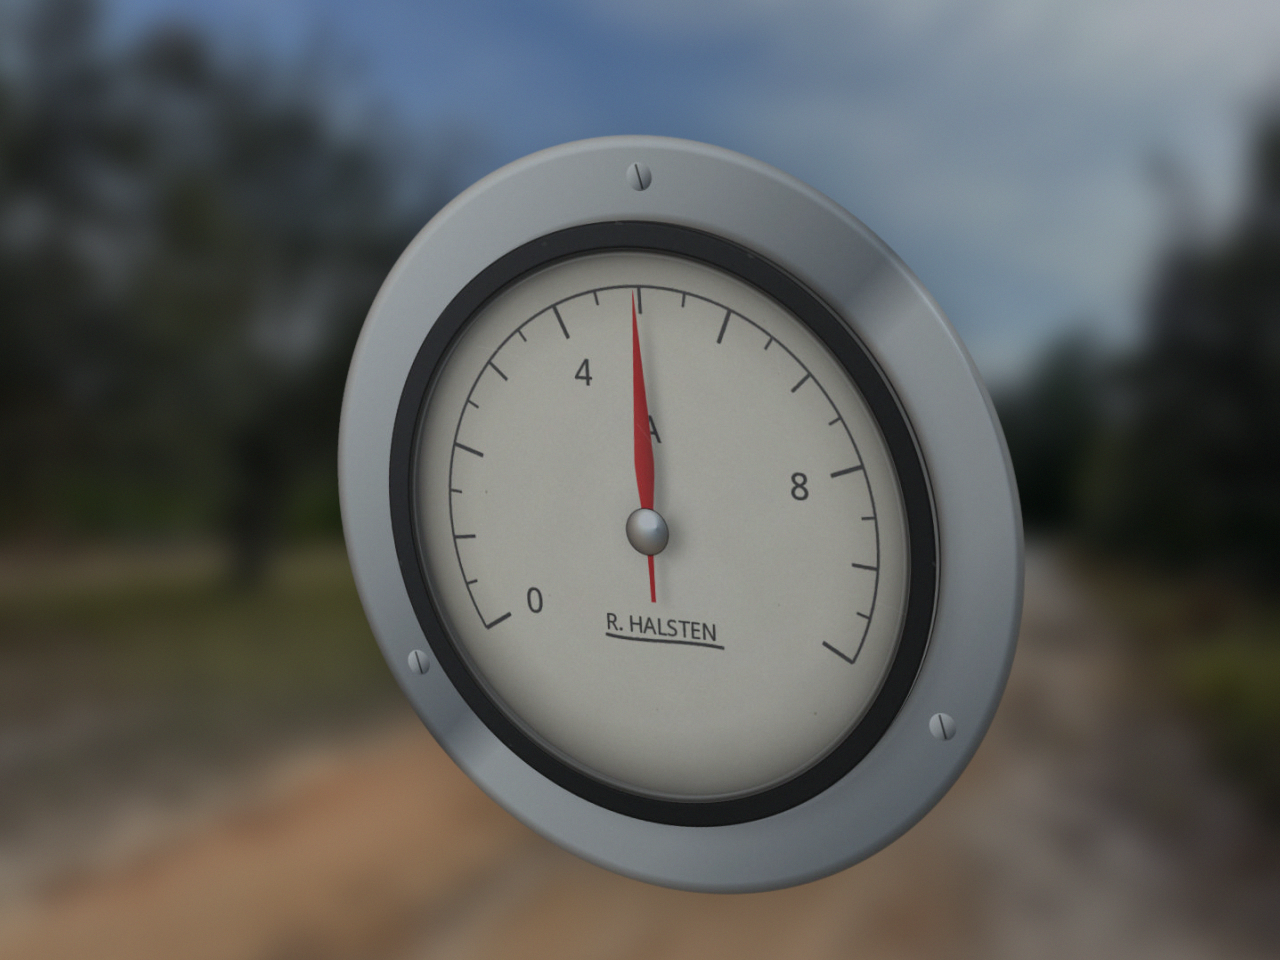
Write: 5 A
